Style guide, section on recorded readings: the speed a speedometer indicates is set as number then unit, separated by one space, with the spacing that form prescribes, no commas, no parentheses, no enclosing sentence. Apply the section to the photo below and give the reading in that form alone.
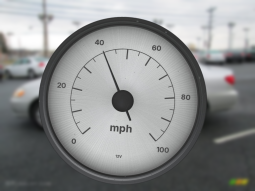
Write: 40 mph
